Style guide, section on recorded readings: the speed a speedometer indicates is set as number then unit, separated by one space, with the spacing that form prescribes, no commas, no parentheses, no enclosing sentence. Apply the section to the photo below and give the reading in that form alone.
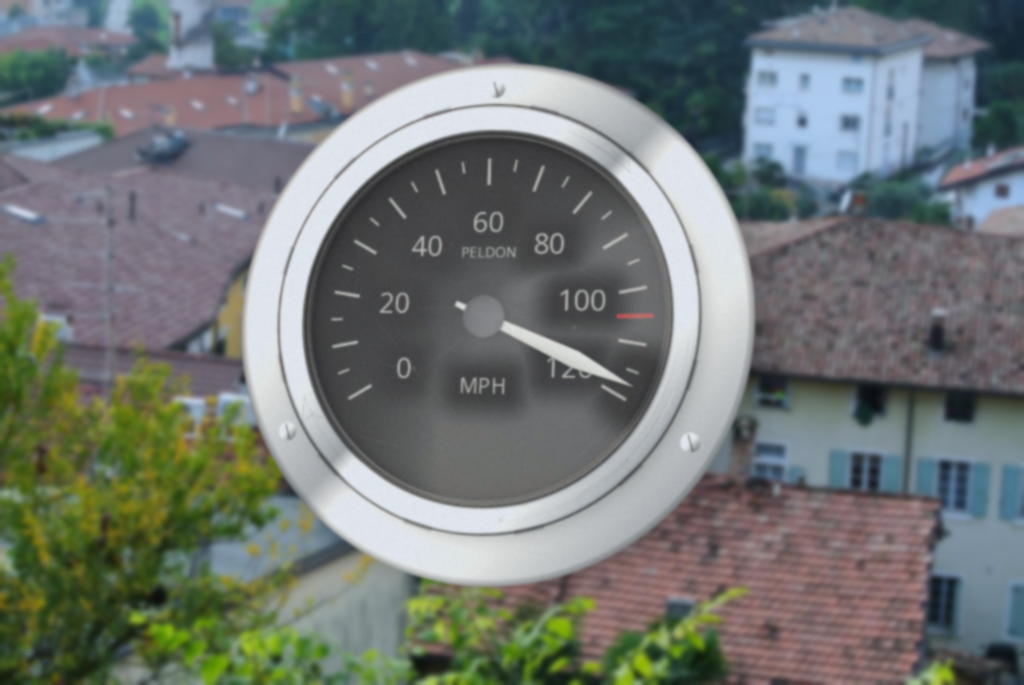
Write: 117.5 mph
